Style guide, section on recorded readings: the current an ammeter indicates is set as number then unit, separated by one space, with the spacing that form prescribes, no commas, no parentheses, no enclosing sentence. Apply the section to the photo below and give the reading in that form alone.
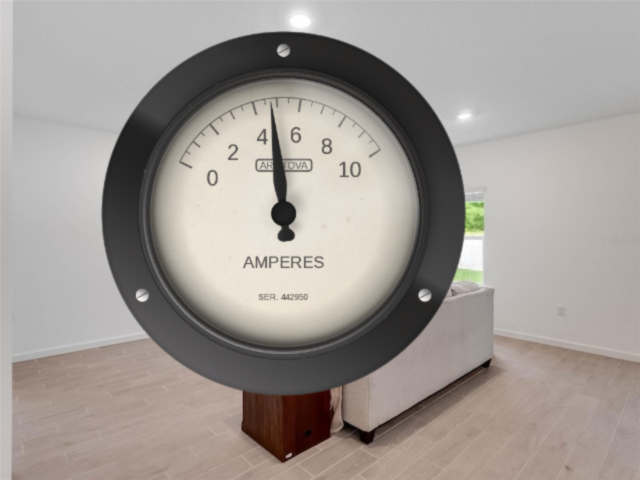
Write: 4.75 A
